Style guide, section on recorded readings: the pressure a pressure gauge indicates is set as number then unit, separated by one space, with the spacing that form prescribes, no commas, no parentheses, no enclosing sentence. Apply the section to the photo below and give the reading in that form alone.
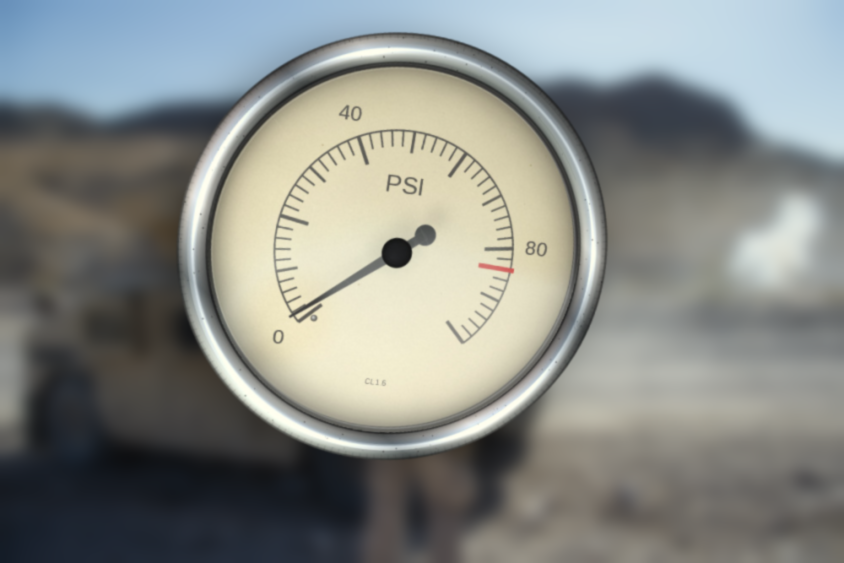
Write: 2 psi
